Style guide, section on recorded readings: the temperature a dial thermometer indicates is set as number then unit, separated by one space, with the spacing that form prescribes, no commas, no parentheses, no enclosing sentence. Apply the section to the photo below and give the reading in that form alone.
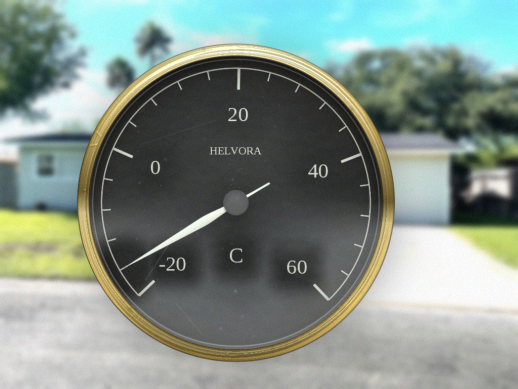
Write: -16 °C
